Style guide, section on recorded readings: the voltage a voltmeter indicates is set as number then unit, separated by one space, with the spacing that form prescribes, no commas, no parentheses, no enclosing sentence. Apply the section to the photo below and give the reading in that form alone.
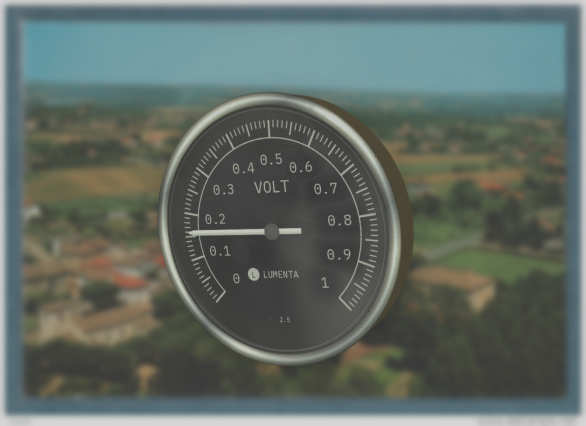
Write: 0.16 V
